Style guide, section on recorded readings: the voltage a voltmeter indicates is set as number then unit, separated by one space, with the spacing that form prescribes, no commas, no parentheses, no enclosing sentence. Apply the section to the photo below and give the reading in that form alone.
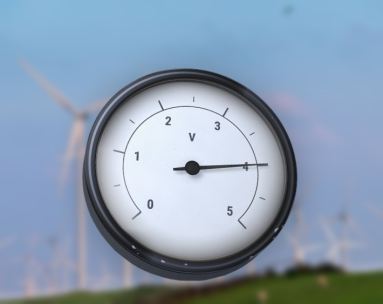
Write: 4 V
